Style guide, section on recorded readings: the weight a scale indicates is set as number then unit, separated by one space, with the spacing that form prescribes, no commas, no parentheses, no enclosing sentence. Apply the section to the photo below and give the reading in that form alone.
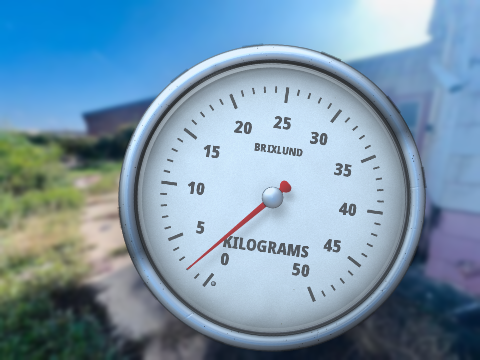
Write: 2 kg
